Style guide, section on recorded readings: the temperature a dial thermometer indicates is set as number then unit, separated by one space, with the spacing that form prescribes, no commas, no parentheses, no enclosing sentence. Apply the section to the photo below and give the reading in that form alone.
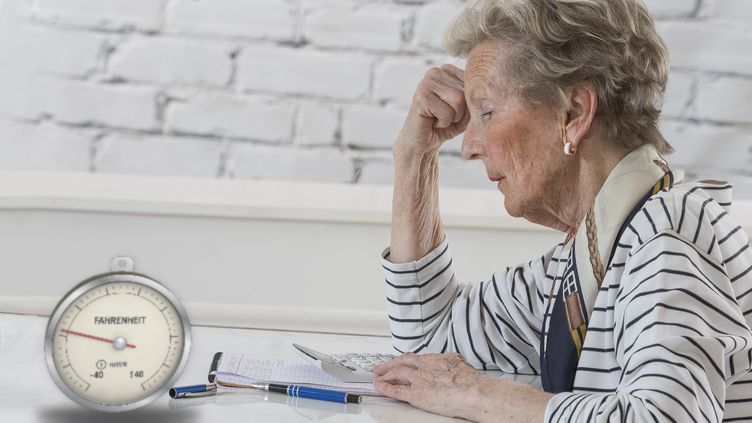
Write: 4 °F
